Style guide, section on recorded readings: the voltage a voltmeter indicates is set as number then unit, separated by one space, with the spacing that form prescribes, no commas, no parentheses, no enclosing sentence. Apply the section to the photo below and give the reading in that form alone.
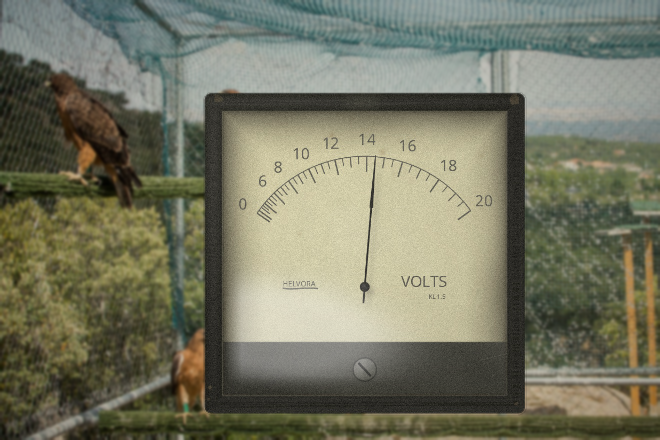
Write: 14.5 V
